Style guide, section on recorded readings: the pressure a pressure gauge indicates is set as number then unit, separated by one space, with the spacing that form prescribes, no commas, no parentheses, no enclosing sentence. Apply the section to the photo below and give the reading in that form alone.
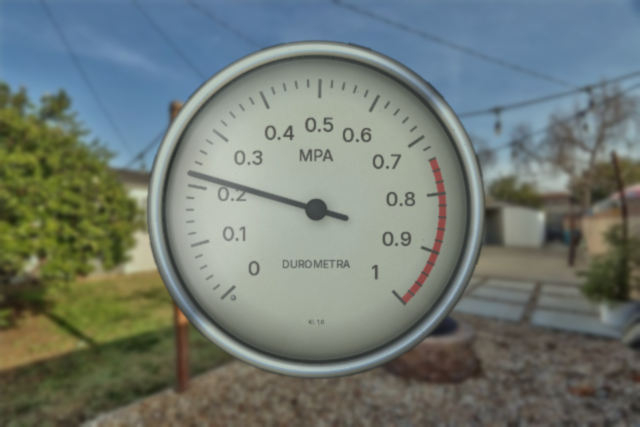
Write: 0.22 MPa
